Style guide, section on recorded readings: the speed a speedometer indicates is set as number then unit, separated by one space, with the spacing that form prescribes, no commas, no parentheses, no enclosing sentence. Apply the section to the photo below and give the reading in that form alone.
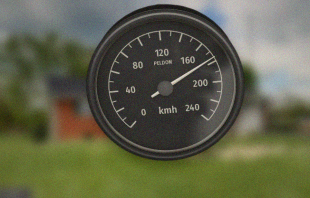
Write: 175 km/h
